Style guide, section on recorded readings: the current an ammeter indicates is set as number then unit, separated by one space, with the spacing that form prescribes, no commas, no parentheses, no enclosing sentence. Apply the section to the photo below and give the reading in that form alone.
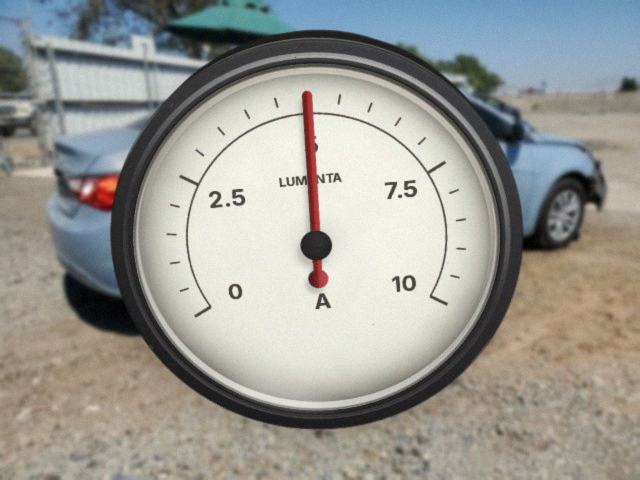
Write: 5 A
